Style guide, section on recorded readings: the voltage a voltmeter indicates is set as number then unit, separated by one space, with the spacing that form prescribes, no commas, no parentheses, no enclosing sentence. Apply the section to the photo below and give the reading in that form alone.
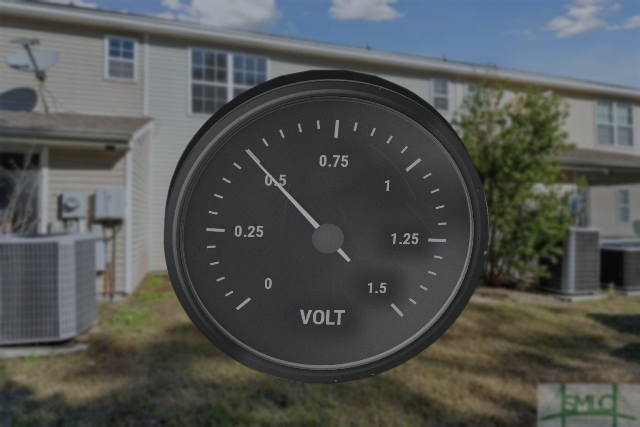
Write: 0.5 V
